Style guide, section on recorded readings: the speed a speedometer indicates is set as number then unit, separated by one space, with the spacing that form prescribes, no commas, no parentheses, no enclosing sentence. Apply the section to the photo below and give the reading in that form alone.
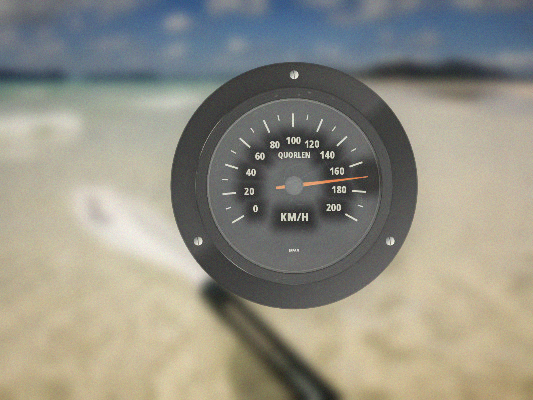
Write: 170 km/h
